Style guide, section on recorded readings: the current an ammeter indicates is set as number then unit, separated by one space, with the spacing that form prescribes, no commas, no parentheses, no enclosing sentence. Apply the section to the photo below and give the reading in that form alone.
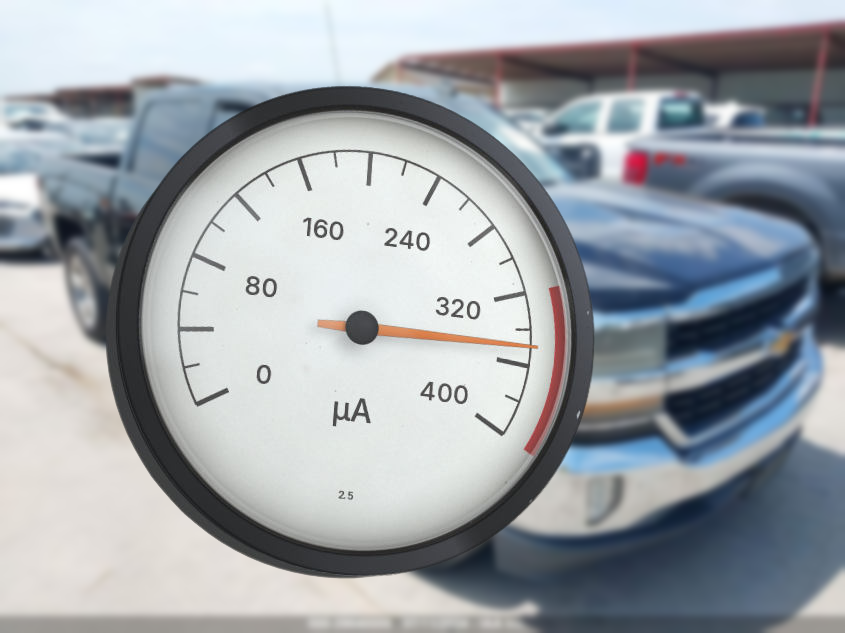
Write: 350 µA
